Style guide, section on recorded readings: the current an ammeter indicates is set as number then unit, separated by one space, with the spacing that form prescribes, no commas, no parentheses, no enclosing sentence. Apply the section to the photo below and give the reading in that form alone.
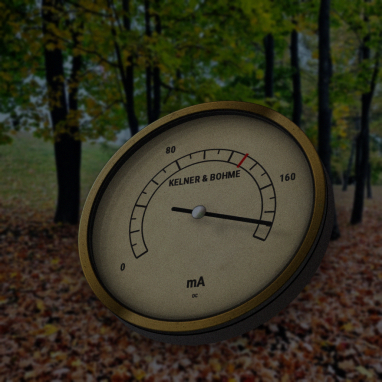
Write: 190 mA
